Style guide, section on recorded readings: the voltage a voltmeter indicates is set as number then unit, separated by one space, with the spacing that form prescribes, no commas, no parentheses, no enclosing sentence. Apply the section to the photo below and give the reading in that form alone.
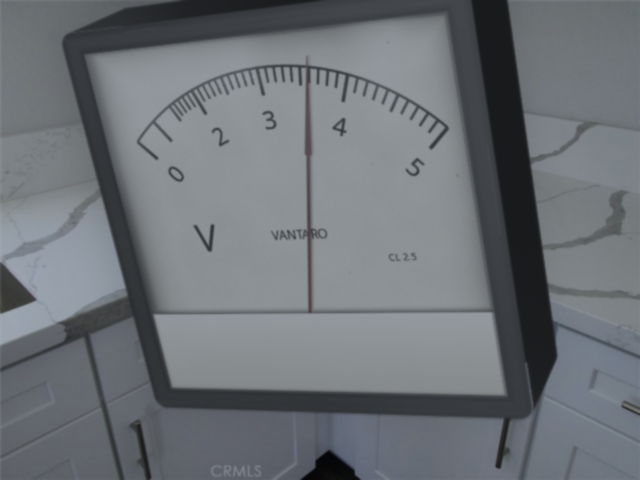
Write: 3.6 V
